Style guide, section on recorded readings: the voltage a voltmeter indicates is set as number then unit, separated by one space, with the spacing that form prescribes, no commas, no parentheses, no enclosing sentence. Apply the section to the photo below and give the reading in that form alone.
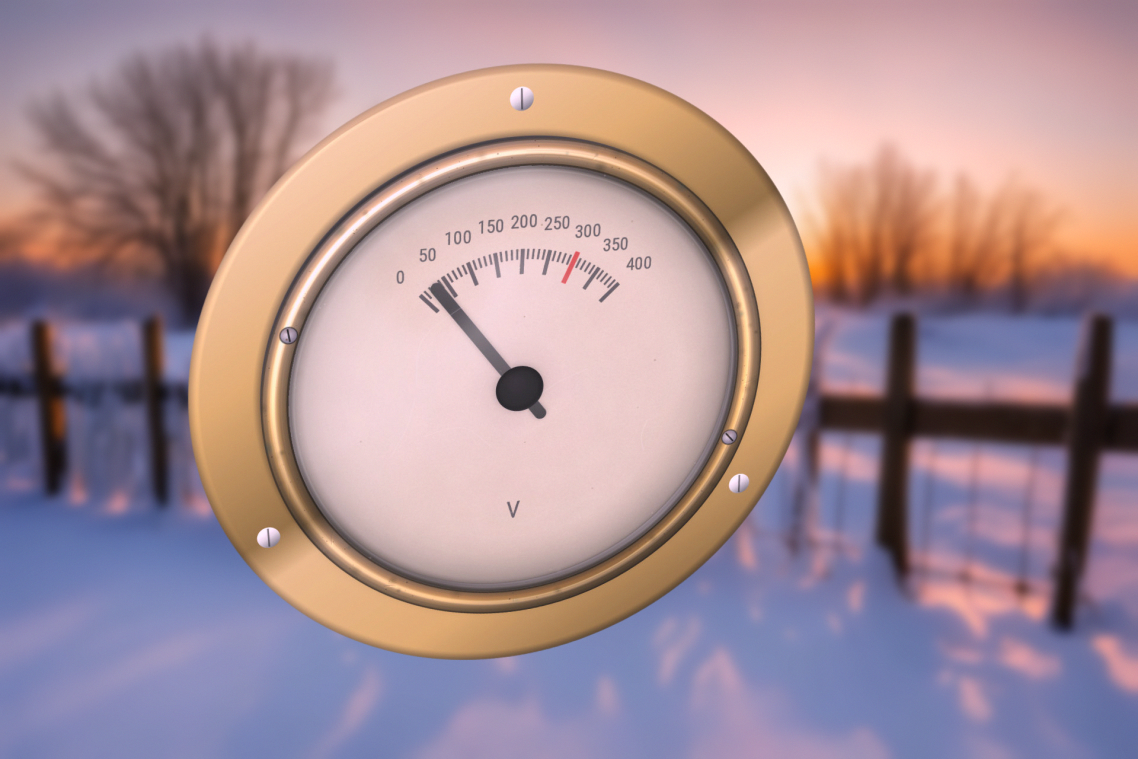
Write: 30 V
